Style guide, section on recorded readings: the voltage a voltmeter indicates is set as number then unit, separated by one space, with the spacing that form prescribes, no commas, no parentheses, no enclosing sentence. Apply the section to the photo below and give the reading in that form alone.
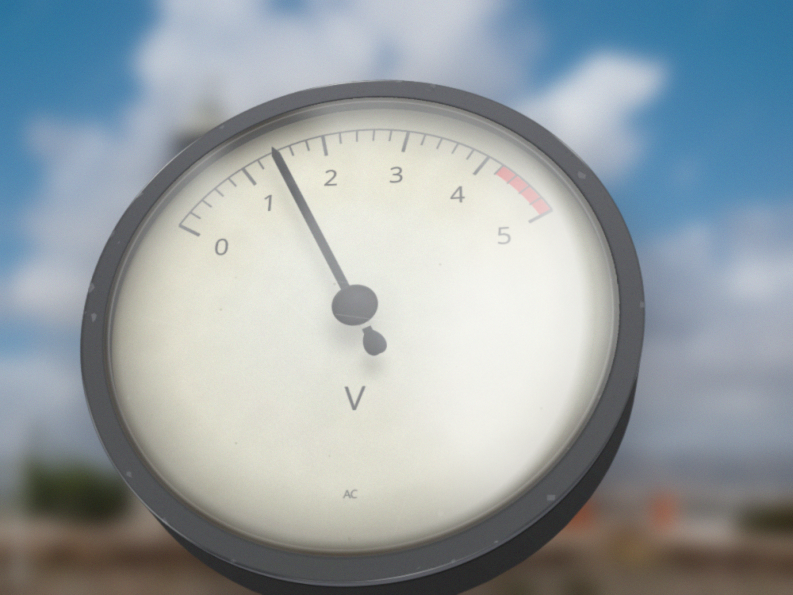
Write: 1.4 V
